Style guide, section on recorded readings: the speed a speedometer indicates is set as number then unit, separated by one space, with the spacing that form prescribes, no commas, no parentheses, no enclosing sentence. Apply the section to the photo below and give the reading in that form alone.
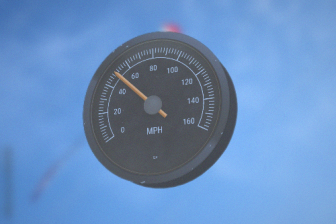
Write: 50 mph
